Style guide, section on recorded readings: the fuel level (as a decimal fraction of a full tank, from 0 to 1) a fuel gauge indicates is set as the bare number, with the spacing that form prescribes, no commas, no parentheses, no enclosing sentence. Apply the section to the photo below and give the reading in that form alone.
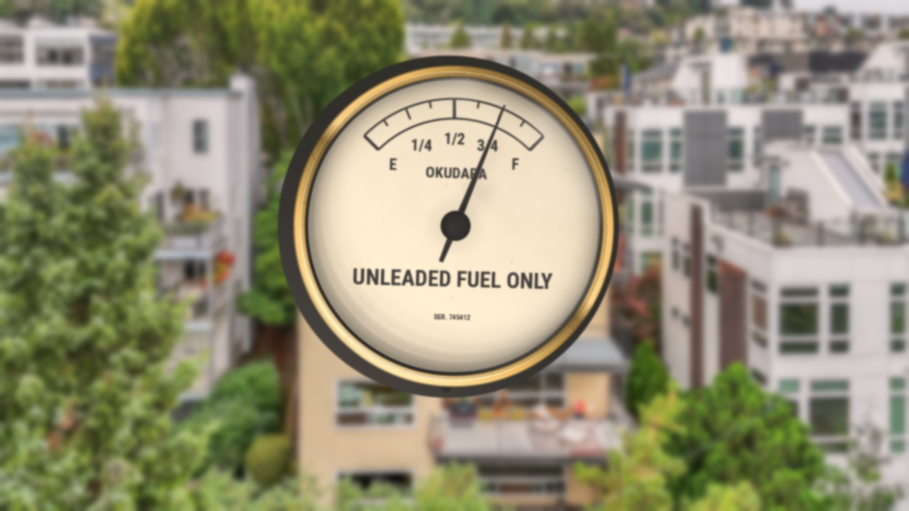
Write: 0.75
